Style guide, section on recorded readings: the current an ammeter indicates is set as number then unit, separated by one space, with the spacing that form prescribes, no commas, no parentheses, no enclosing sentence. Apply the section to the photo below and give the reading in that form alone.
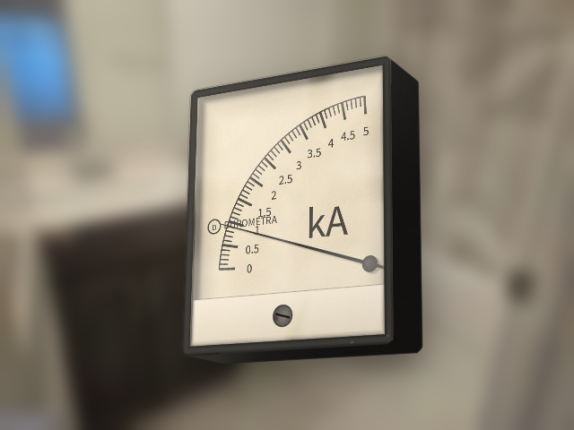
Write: 0.9 kA
